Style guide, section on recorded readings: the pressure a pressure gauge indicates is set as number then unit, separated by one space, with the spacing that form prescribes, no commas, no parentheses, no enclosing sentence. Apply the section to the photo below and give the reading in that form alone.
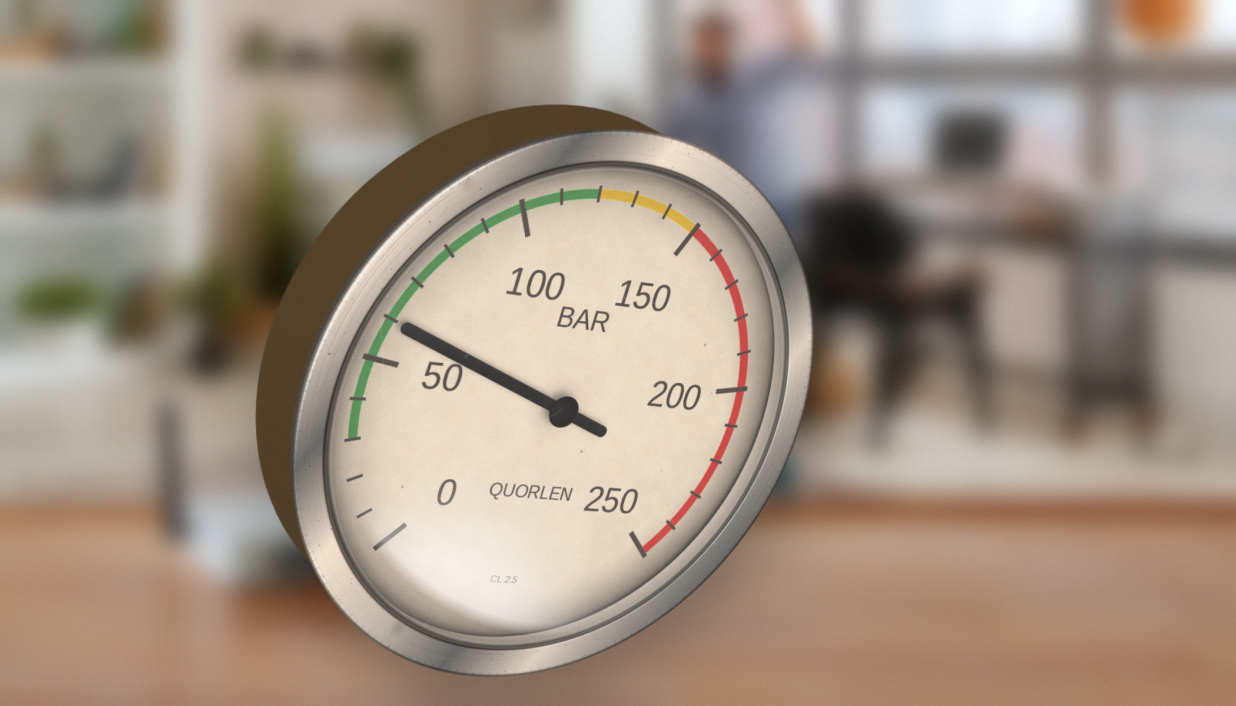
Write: 60 bar
